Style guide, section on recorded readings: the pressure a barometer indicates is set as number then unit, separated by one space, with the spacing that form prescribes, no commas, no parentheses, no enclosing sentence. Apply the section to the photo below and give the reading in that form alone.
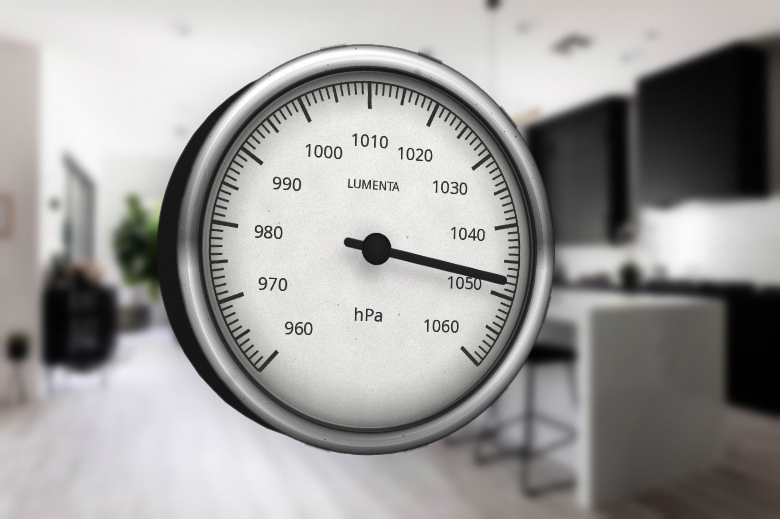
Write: 1048 hPa
